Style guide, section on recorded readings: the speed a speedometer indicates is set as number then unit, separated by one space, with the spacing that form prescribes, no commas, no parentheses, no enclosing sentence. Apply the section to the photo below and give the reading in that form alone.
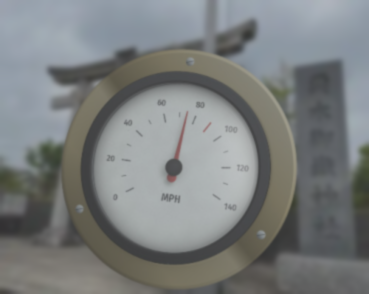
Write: 75 mph
